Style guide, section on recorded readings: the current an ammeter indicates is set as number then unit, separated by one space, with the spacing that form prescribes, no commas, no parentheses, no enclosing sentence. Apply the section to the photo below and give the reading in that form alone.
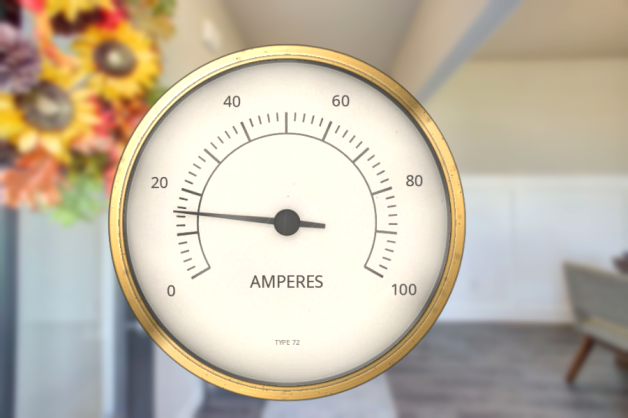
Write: 15 A
